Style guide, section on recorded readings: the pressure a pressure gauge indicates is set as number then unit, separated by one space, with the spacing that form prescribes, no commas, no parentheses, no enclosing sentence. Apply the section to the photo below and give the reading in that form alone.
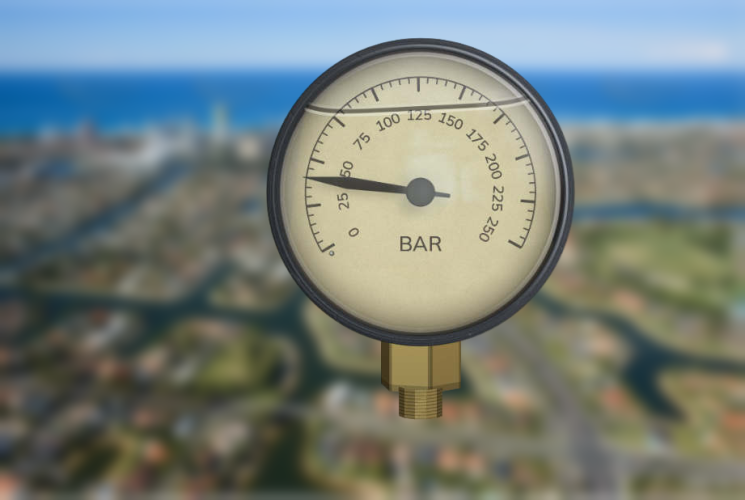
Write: 40 bar
